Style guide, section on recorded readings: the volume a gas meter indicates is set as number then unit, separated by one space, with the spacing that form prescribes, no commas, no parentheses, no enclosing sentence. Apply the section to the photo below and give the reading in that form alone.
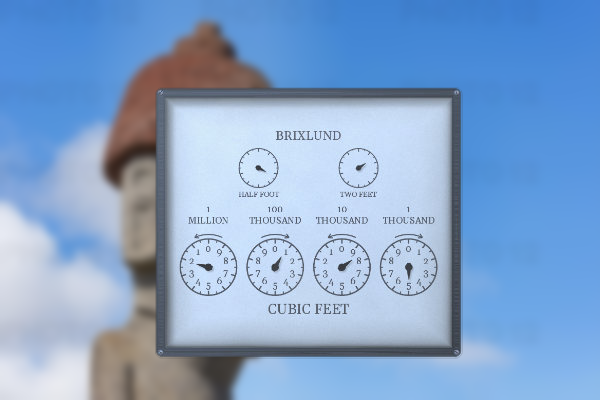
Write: 208500 ft³
